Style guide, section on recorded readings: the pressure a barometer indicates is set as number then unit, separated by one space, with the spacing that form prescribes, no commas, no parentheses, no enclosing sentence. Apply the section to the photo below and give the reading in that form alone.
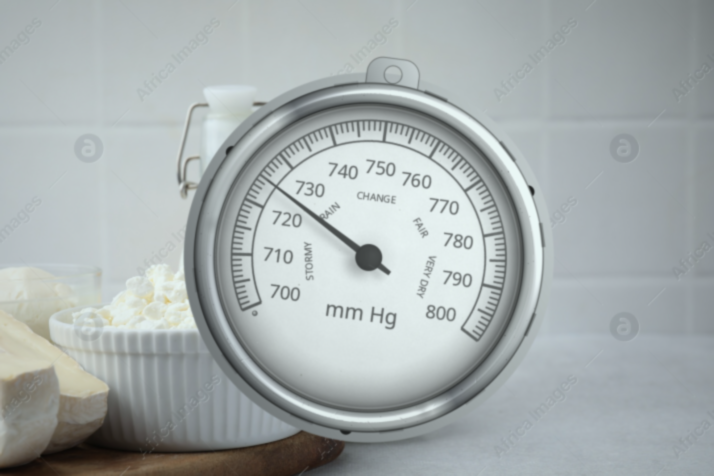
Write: 725 mmHg
